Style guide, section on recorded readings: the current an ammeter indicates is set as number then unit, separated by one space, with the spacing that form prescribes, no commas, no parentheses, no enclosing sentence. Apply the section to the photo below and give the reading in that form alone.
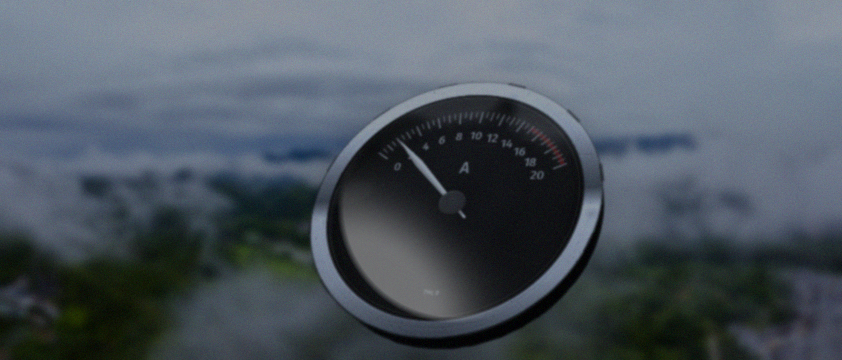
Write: 2 A
